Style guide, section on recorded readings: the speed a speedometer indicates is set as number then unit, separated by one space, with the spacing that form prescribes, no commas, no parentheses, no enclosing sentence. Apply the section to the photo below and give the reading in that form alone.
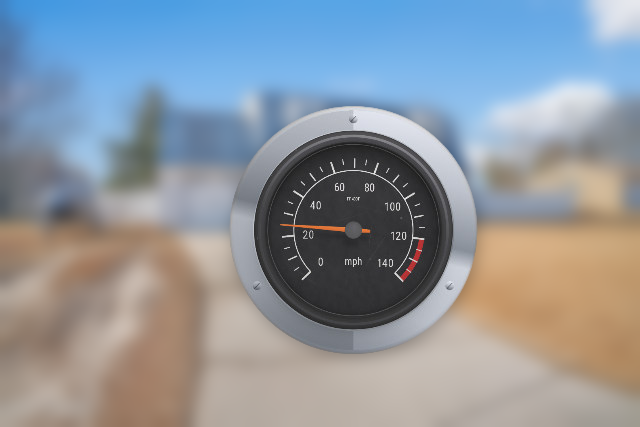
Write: 25 mph
